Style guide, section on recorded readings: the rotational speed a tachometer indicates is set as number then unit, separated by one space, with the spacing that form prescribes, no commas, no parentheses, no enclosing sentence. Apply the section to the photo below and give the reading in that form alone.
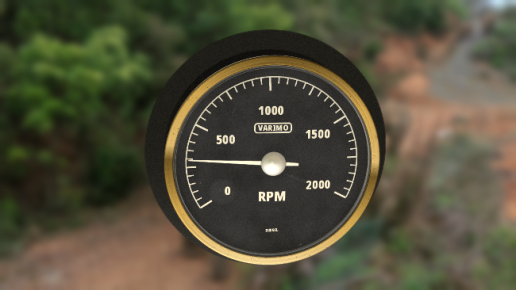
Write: 300 rpm
